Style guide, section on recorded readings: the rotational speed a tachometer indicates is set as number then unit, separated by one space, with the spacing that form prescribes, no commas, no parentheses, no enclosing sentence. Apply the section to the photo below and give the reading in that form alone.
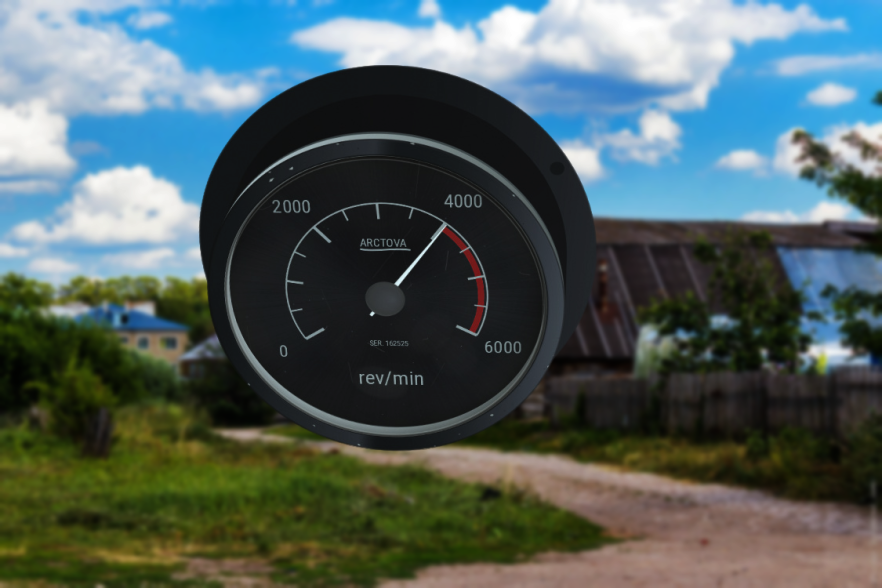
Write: 4000 rpm
